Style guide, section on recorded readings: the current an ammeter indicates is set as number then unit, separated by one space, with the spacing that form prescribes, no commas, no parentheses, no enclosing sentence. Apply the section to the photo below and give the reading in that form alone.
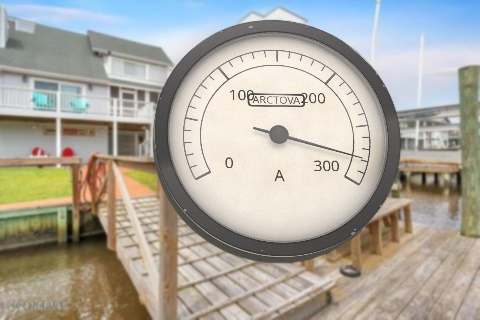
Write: 280 A
